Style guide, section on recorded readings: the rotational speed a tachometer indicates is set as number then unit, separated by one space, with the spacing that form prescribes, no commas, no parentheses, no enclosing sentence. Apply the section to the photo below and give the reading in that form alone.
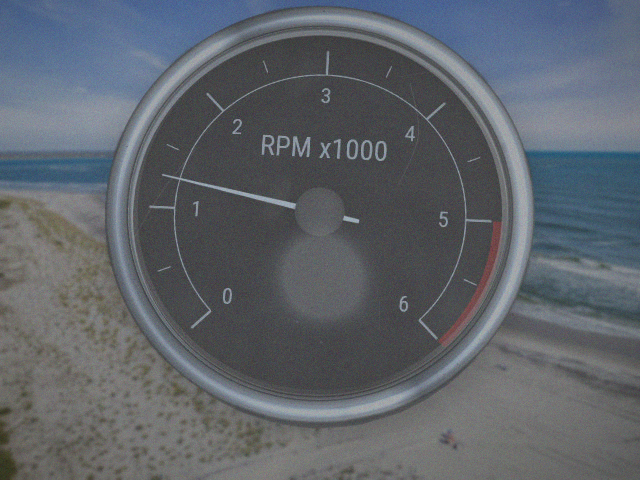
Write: 1250 rpm
